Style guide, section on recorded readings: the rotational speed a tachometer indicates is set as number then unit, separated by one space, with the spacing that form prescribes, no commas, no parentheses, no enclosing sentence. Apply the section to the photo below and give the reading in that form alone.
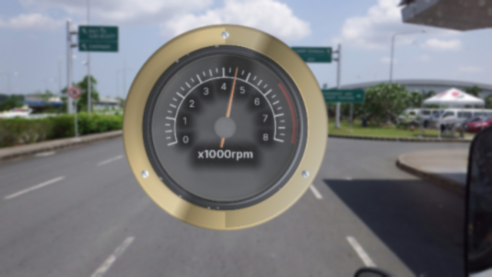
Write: 4500 rpm
